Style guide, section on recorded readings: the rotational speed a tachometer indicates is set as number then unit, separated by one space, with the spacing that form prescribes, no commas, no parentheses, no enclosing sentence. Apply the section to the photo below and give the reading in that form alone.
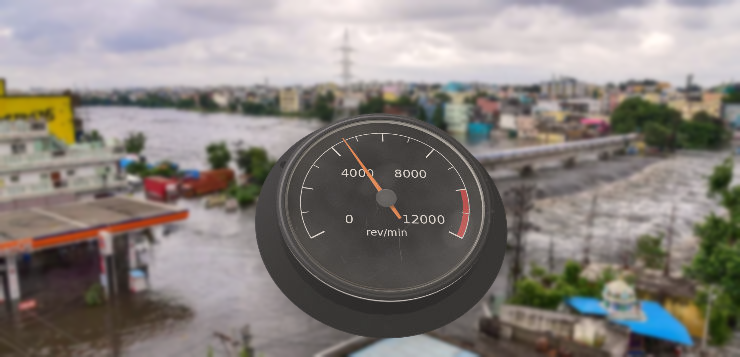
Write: 4500 rpm
